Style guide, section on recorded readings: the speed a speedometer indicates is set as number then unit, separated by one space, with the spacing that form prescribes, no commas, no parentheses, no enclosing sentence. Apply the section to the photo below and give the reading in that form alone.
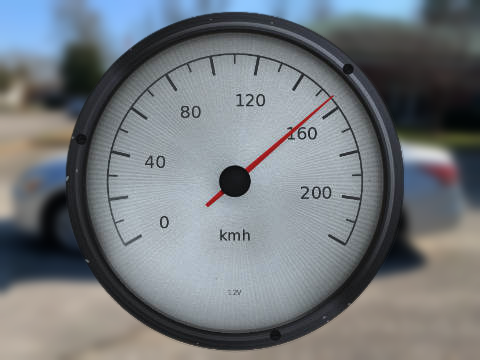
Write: 155 km/h
